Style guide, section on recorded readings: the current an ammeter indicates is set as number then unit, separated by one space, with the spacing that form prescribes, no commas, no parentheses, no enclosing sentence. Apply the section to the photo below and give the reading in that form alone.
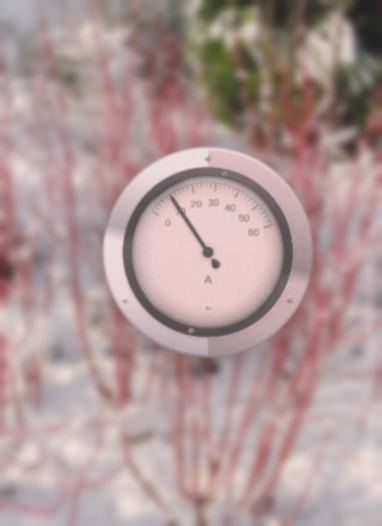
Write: 10 A
